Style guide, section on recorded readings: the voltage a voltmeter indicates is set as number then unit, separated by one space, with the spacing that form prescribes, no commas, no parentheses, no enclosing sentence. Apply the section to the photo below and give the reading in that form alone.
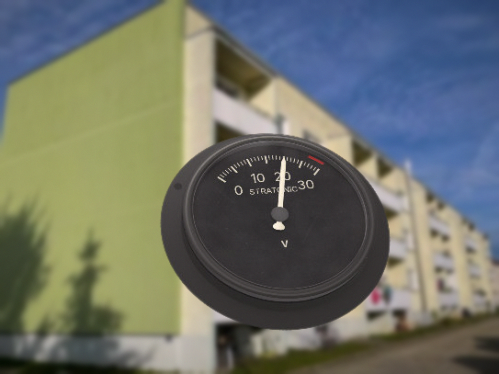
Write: 20 V
